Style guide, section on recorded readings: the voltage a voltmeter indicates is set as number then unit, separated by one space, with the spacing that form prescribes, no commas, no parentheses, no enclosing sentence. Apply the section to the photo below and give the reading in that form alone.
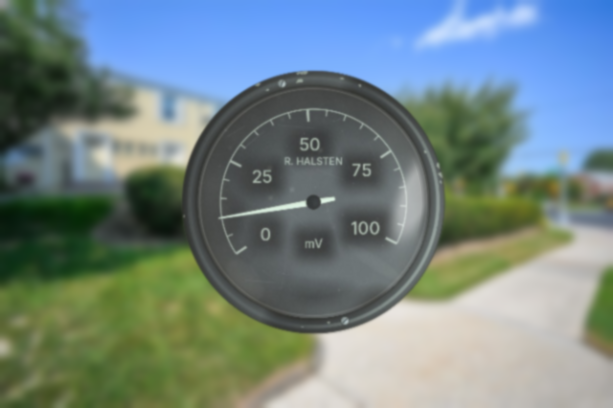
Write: 10 mV
